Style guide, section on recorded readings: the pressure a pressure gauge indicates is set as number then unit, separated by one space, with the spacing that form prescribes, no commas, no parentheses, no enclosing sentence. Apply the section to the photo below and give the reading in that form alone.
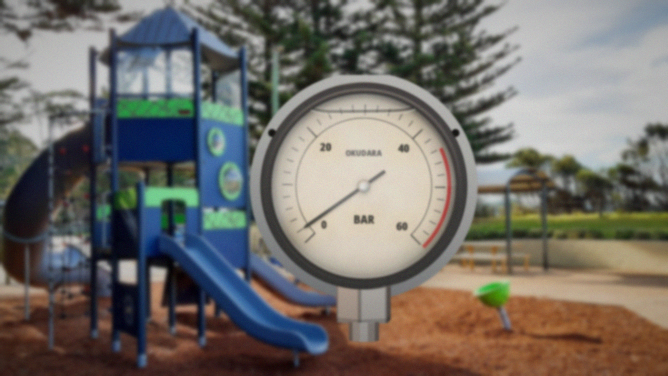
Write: 2 bar
